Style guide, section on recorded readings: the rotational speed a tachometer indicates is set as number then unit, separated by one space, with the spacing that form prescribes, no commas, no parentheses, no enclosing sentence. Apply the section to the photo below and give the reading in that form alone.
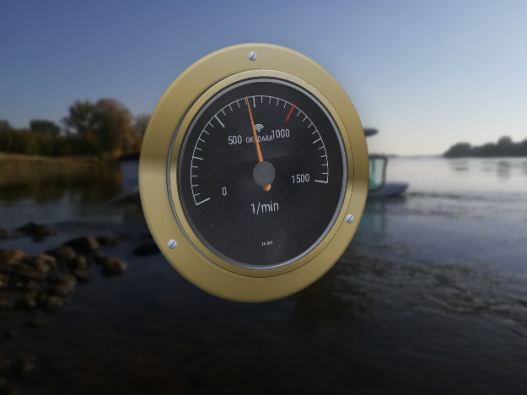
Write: 700 rpm
